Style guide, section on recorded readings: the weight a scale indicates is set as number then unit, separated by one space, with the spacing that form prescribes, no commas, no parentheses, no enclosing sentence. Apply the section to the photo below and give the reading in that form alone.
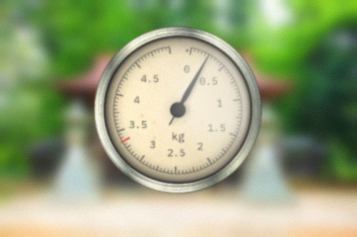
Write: 0.25 kg
